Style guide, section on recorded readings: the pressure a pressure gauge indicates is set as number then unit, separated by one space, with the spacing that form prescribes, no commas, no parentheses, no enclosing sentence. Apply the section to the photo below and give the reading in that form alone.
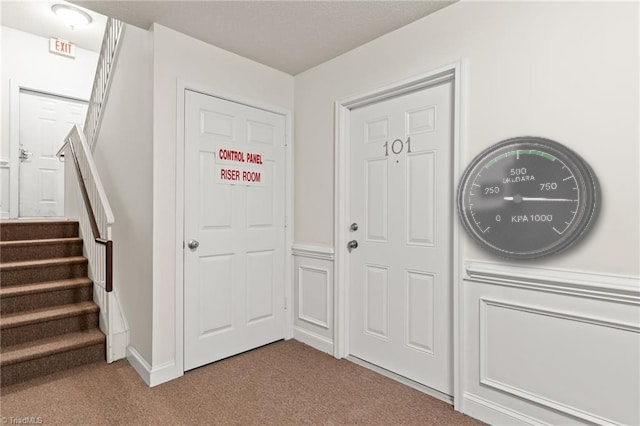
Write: 850 kPa
